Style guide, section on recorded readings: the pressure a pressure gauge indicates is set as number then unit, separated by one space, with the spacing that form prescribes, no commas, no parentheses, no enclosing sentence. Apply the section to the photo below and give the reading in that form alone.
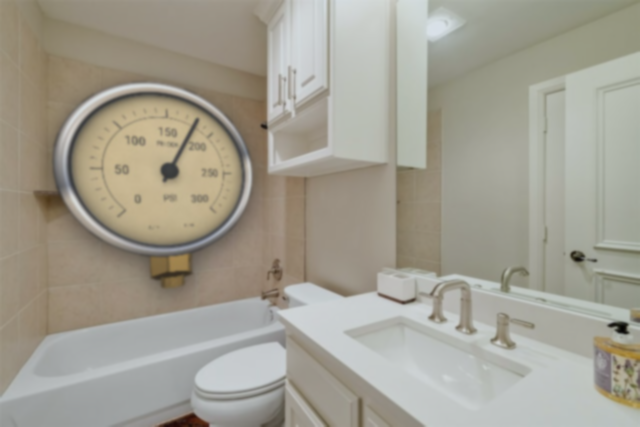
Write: 180 psi
